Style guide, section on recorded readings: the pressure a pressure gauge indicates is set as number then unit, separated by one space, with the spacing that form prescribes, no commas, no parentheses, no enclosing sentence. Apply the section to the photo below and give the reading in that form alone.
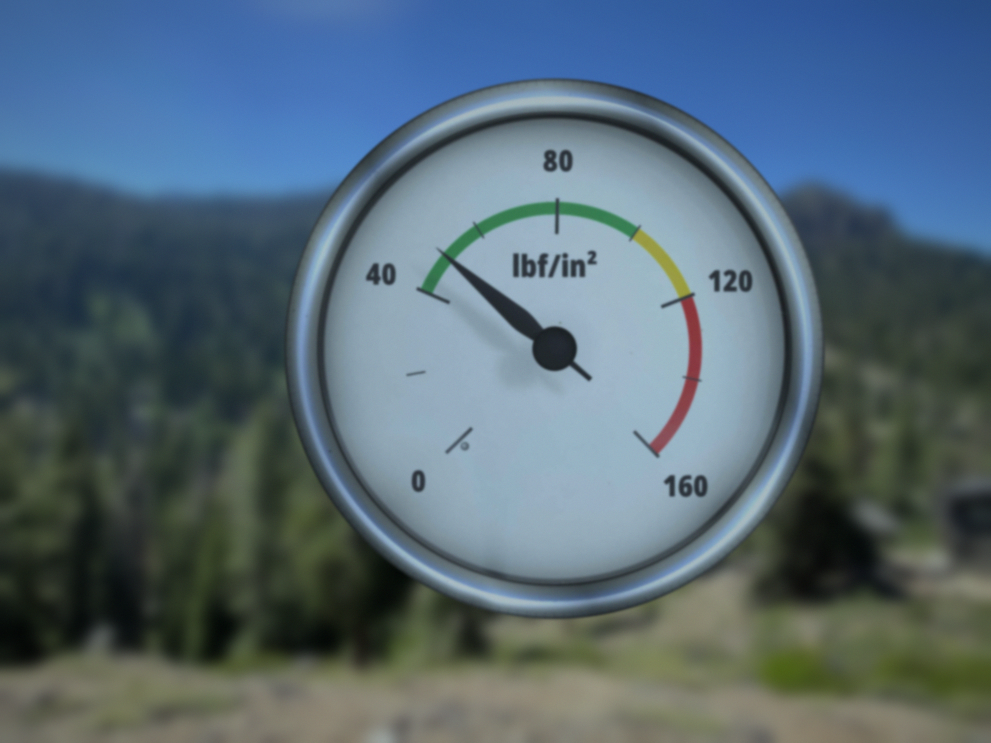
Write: 50 psi
